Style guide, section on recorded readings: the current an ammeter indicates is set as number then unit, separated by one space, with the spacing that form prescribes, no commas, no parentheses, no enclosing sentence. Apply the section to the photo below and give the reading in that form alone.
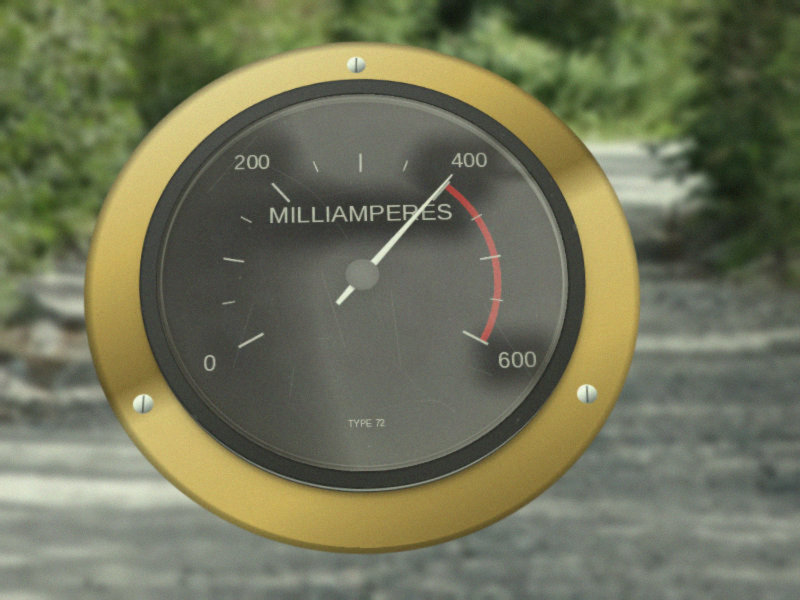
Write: 400 mA
